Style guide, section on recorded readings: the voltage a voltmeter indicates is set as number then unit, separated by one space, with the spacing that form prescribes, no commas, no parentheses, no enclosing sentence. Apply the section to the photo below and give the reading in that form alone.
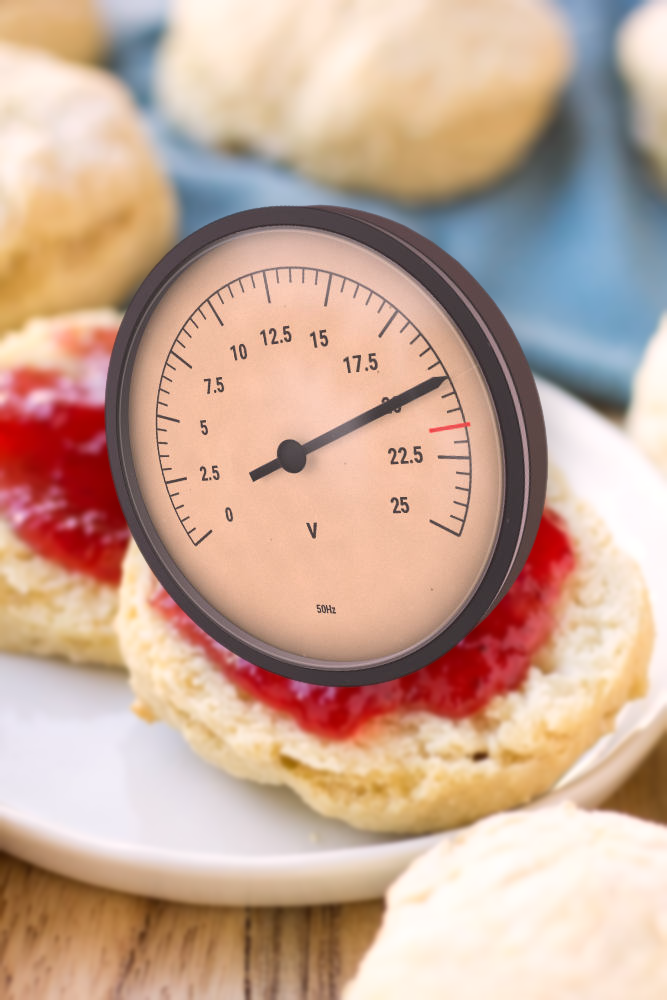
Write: 20 V
